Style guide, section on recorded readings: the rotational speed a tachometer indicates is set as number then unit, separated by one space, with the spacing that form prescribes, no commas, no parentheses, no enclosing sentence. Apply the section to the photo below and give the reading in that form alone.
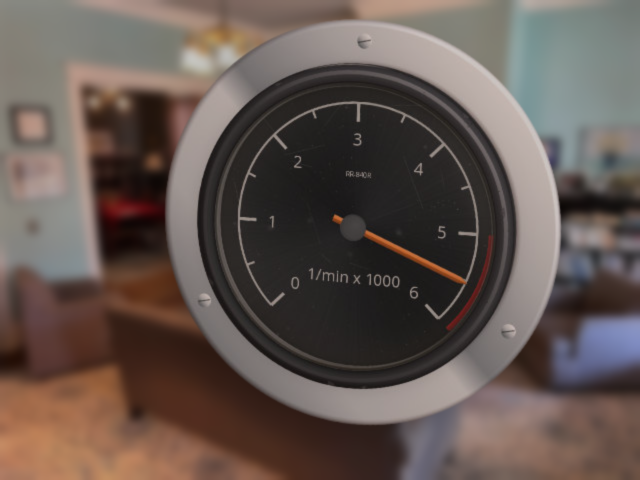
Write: 5500 rpm
